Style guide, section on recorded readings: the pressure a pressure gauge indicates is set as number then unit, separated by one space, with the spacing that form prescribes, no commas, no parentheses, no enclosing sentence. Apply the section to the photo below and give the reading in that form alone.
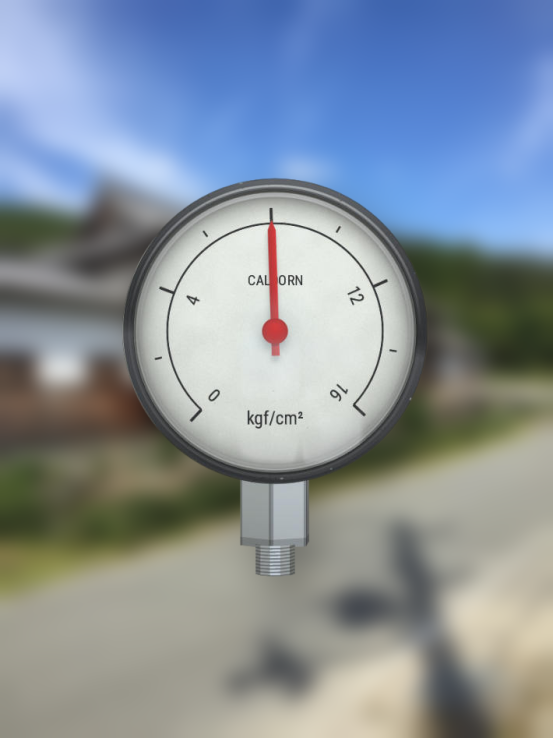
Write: 8 kg/cm²
